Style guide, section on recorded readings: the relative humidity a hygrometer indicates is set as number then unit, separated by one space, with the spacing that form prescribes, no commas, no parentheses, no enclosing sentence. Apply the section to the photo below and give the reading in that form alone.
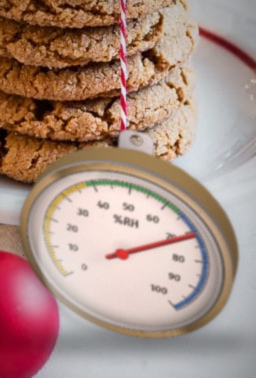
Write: 70 %
